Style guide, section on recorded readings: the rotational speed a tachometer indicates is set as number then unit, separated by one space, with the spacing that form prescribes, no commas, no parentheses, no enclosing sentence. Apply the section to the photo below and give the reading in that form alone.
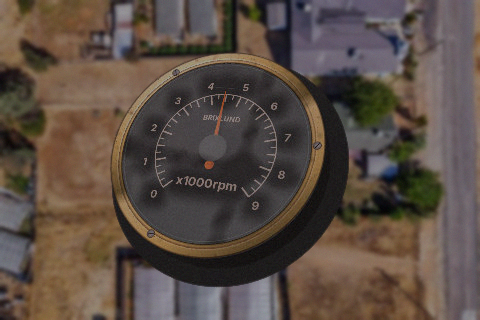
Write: 4500 rpm
